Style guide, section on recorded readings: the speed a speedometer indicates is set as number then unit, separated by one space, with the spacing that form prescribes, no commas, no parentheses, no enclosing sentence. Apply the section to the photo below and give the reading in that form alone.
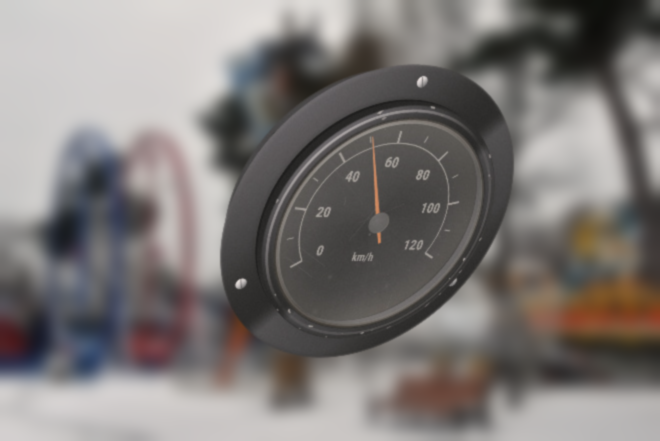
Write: 50 km/h
